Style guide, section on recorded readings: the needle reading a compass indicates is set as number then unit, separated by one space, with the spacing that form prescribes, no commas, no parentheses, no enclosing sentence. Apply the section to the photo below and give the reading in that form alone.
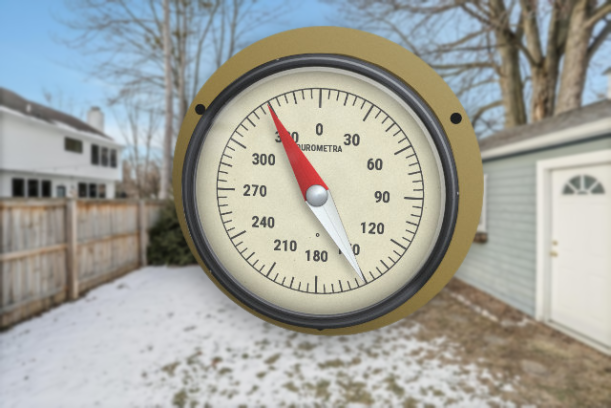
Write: 330 °
